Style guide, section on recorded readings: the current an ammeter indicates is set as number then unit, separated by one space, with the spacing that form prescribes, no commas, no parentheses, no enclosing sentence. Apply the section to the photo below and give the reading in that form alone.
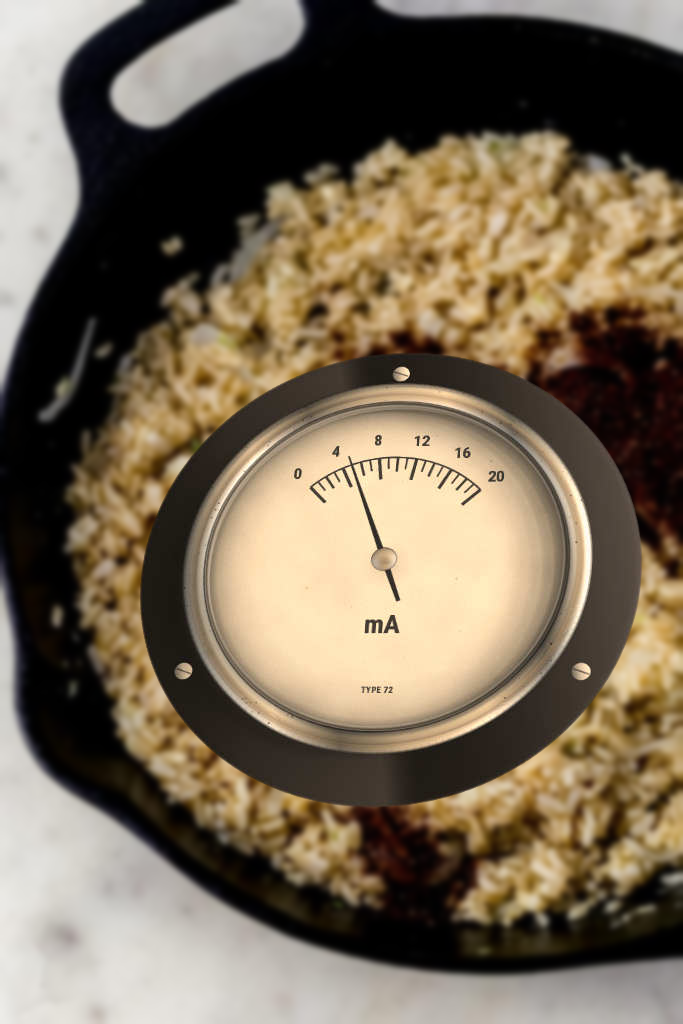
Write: 5 mA
